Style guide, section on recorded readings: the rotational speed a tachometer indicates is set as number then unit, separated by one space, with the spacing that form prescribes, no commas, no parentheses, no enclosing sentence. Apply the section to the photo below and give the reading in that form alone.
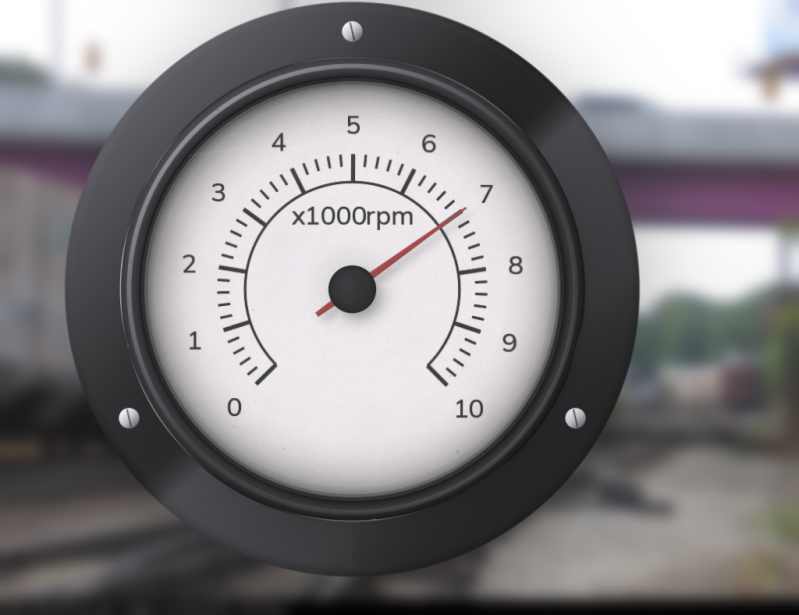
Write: 7000 rpm
